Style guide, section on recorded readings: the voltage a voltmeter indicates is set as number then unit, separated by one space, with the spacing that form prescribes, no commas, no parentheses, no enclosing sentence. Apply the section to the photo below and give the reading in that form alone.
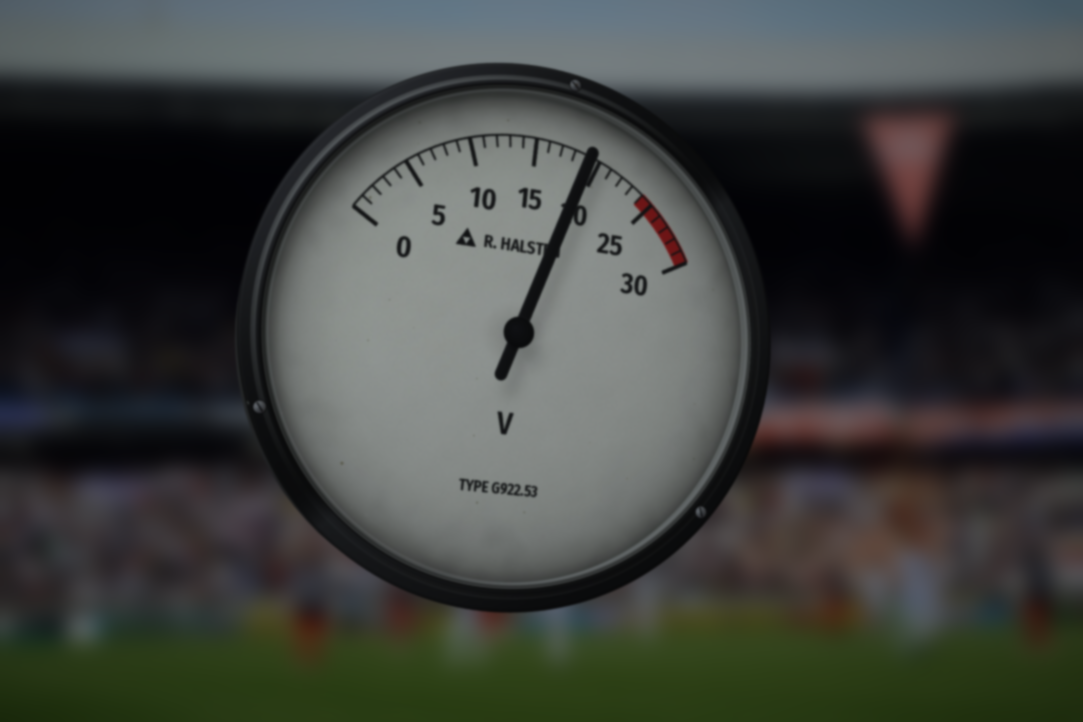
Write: 19 V
